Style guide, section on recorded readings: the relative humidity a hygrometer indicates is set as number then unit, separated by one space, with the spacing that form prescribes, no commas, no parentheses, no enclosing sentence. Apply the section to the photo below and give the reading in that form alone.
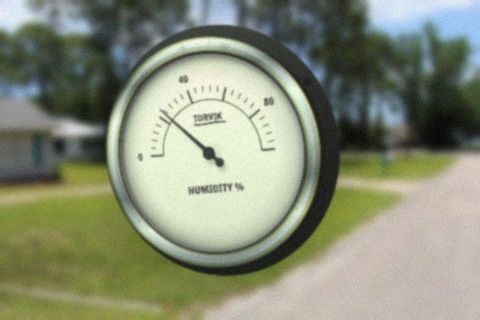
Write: 24 %
